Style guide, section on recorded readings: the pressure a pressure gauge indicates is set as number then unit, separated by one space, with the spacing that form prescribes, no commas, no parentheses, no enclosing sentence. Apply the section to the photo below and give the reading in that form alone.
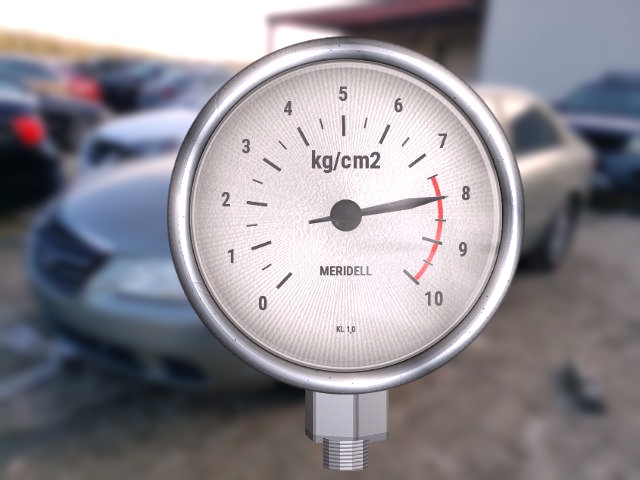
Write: 8 kg/cm²
